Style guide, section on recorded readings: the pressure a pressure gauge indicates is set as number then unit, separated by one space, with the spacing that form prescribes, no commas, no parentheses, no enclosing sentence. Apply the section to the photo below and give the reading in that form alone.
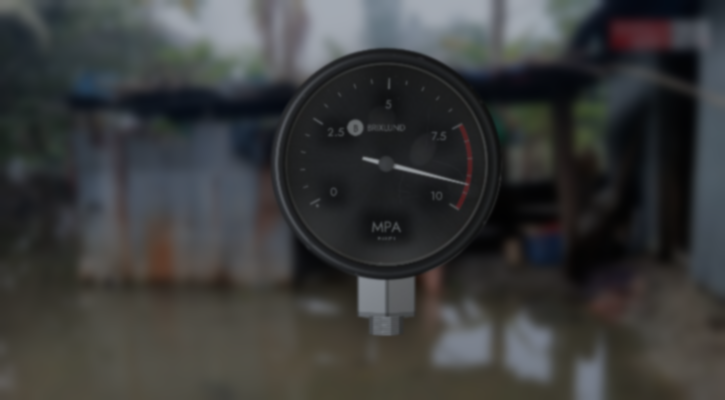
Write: 9.25 MPa
